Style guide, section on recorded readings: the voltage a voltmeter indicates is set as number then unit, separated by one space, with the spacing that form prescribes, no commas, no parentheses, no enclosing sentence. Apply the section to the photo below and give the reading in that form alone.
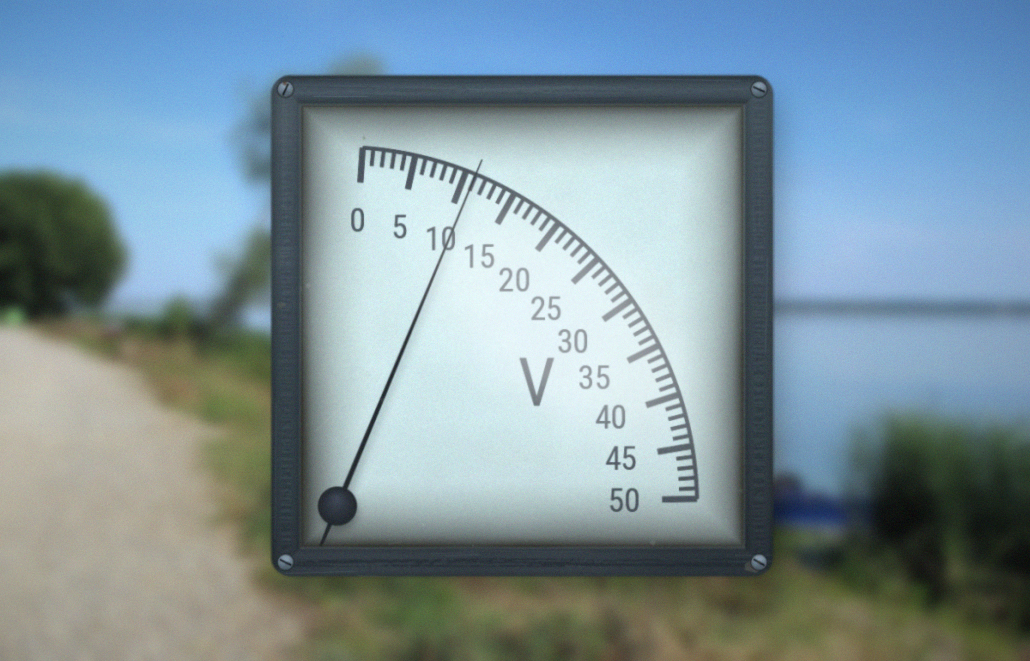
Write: 11 V
